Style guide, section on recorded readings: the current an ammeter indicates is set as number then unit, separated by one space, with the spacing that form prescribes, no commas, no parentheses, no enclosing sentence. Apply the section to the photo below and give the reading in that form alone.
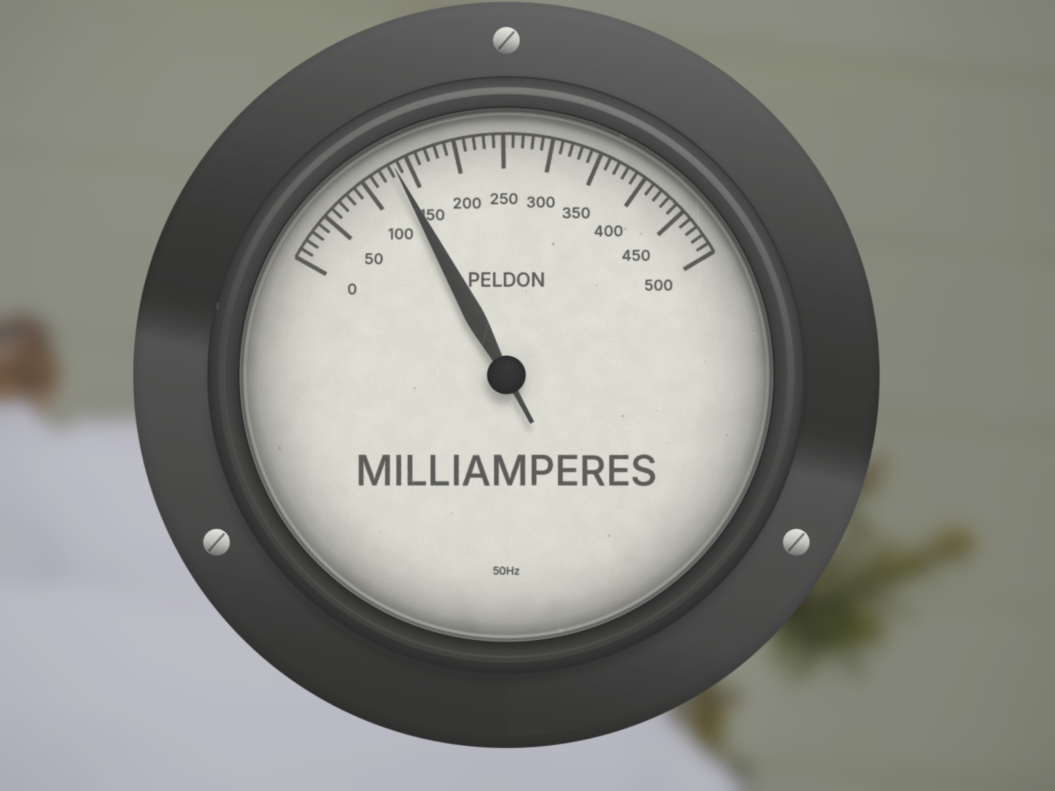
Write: 135 mA
